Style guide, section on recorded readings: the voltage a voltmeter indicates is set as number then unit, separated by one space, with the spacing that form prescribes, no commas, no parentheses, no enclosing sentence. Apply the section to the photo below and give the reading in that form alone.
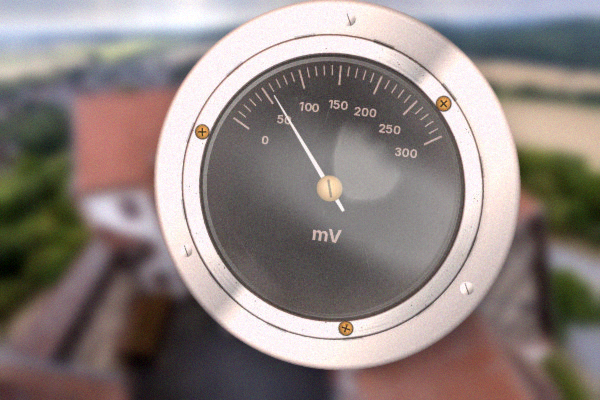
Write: 60 mV
